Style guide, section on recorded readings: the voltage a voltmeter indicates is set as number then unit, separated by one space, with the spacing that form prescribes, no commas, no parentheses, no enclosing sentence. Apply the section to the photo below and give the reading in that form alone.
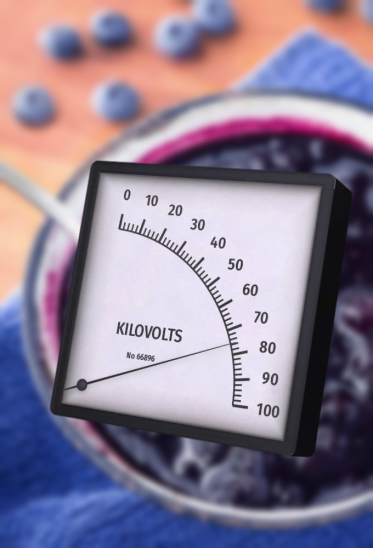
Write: 76 kV
